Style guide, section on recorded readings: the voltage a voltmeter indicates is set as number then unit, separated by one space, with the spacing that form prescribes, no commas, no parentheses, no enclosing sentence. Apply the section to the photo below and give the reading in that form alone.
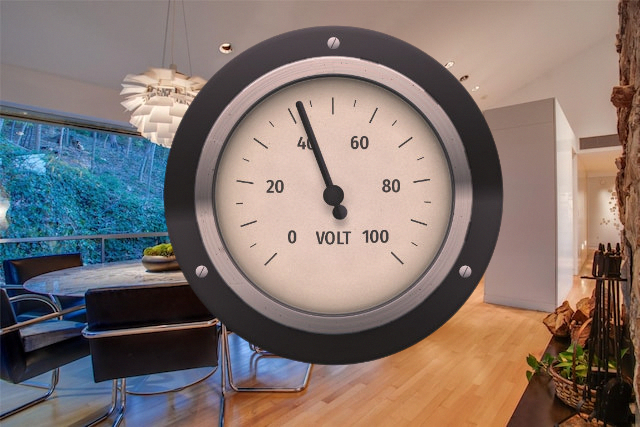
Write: 42.5 V
